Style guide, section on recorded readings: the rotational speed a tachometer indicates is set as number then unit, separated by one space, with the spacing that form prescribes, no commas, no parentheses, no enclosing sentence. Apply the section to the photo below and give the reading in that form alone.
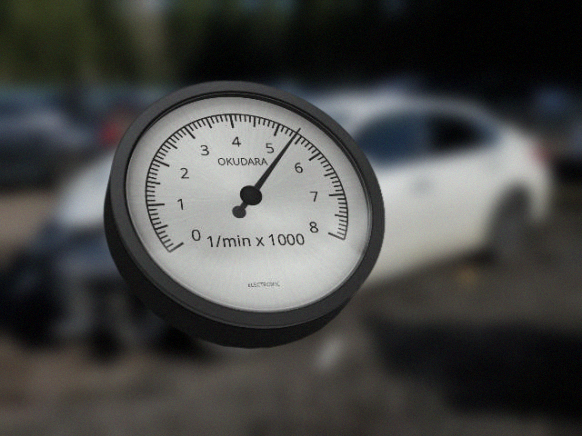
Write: 5400 rpm
